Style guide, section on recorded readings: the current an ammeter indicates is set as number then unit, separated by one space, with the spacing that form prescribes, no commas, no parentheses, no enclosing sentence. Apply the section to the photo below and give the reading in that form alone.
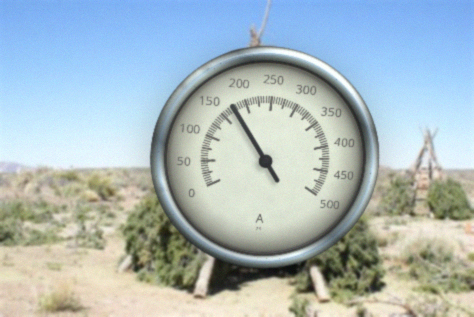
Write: 175 A
